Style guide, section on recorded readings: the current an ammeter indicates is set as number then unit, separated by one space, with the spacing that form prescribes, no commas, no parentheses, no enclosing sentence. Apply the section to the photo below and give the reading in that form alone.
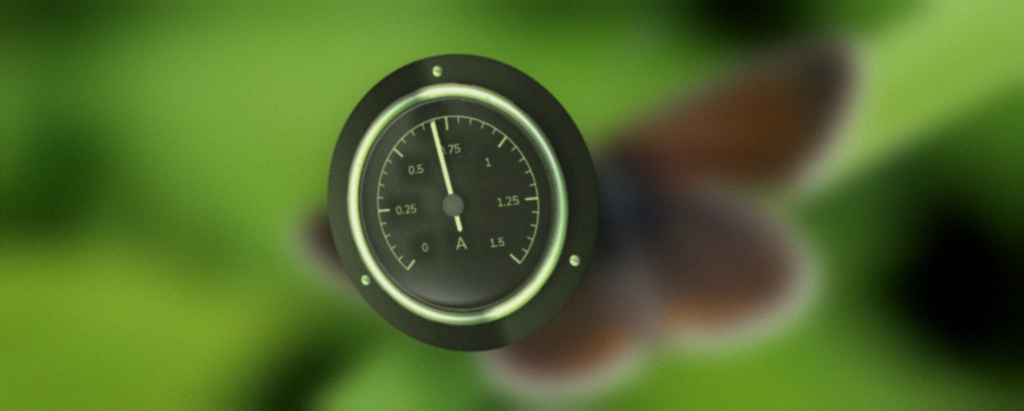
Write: 0.7 A
